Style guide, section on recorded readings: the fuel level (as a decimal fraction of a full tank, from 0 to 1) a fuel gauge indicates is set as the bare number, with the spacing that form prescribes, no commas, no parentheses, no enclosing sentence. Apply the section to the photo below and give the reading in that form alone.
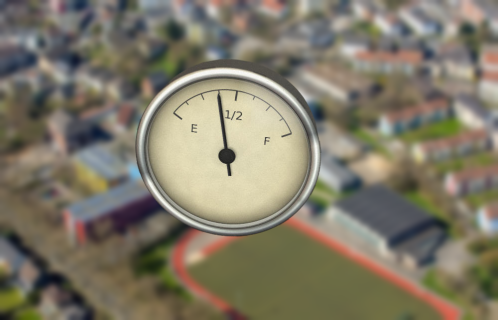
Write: 0.375
